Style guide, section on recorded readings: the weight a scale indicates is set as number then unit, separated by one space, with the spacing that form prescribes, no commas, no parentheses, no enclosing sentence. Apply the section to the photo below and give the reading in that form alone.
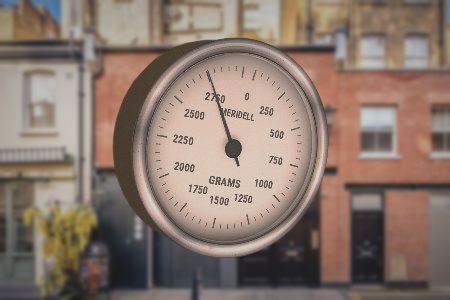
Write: 2750 g
